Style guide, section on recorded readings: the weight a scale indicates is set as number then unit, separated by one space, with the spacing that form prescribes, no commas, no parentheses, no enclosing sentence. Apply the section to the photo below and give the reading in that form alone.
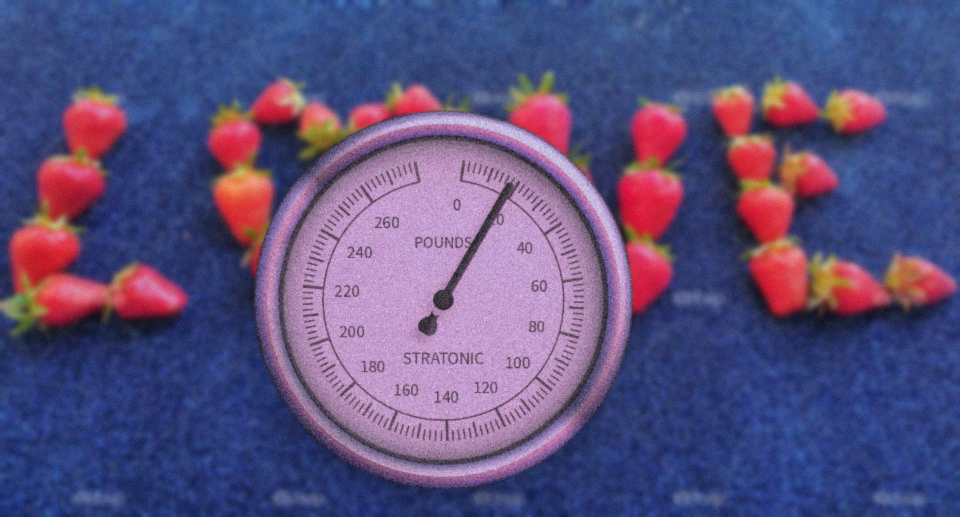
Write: 18 lb
